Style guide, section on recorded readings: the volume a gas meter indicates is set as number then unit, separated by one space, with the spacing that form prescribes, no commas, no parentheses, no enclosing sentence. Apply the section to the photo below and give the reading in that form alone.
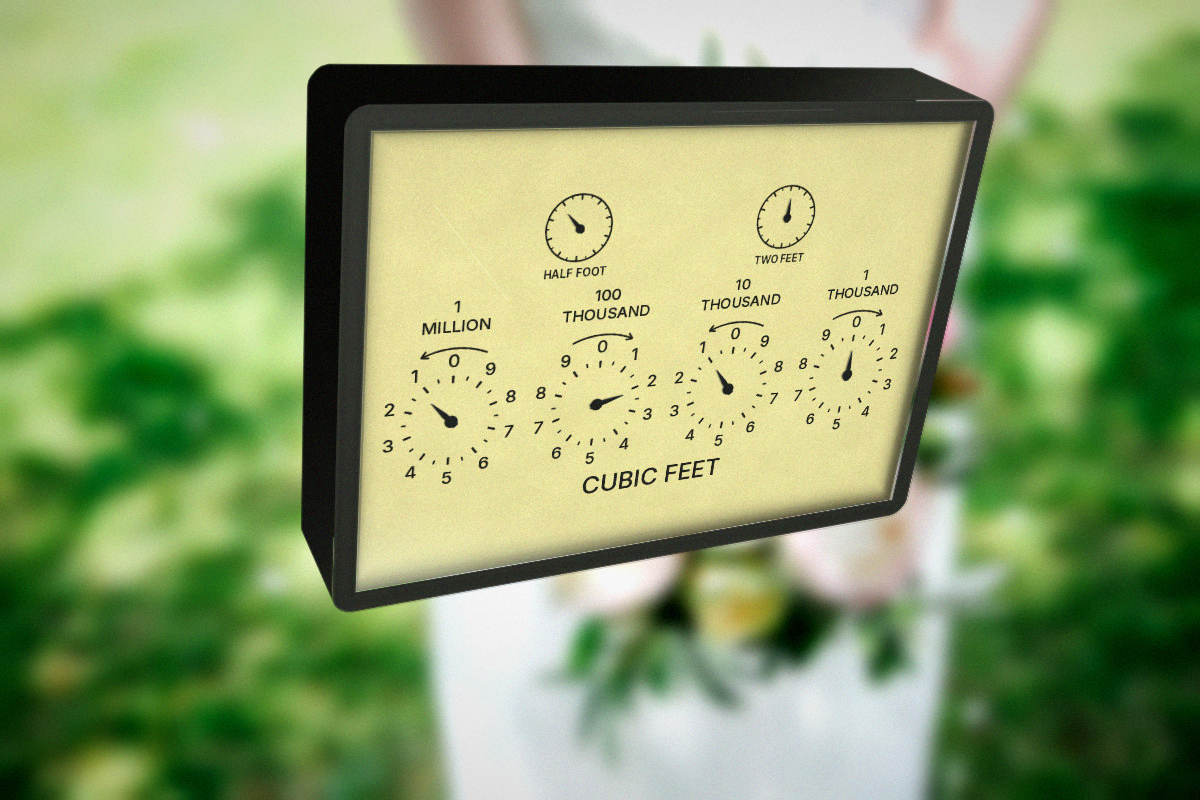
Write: 121000 ft³
